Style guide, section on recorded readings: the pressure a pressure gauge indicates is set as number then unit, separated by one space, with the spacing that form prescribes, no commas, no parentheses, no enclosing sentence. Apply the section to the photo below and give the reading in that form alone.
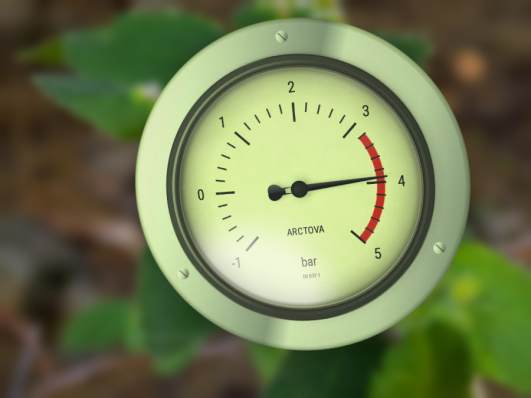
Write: 3.9 bar
